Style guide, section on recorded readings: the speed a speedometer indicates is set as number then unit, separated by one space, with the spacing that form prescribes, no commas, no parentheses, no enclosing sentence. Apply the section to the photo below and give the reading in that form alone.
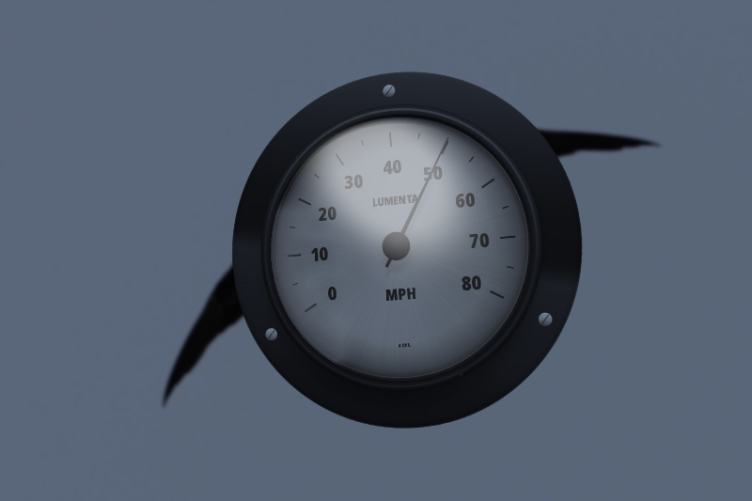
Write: 50 mph
